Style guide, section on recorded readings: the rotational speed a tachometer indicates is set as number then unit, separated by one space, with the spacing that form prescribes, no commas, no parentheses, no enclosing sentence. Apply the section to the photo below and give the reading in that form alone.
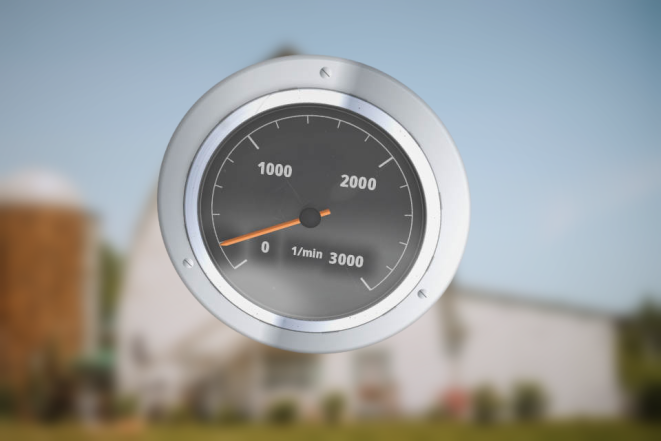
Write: 200 rpm
